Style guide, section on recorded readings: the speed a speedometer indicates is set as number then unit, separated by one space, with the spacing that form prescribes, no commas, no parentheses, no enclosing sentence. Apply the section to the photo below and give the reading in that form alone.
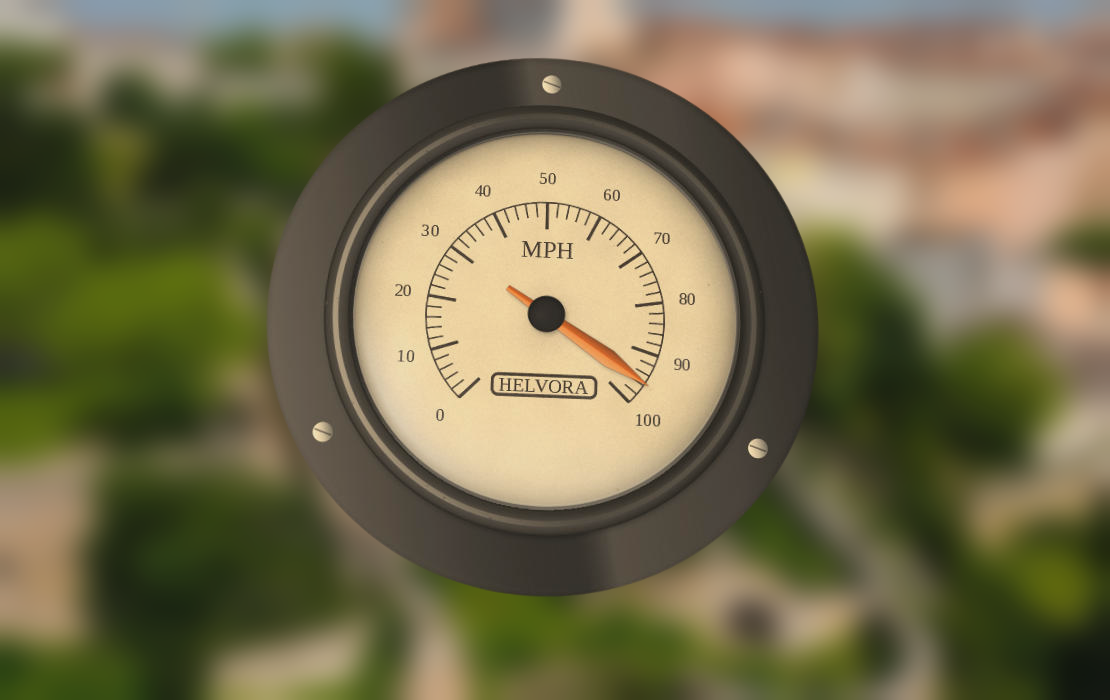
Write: 96 mph
